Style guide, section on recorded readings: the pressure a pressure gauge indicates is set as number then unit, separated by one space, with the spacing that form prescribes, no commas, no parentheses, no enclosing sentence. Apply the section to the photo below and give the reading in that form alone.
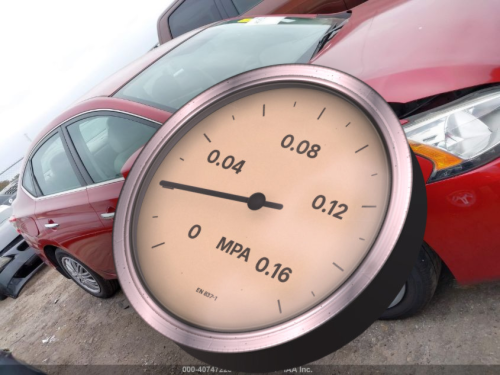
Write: 0.02 MPa
